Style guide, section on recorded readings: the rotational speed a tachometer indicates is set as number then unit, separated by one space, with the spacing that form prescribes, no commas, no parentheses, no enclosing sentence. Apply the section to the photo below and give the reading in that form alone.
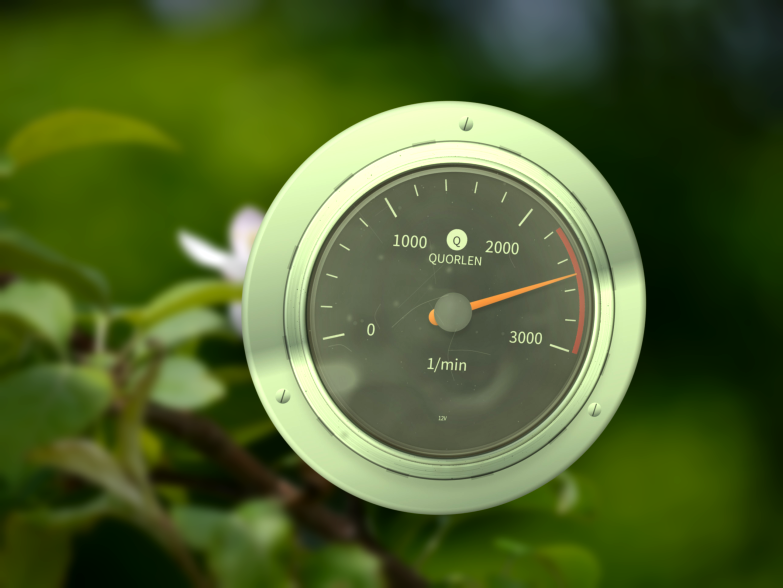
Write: 2500 rpm
